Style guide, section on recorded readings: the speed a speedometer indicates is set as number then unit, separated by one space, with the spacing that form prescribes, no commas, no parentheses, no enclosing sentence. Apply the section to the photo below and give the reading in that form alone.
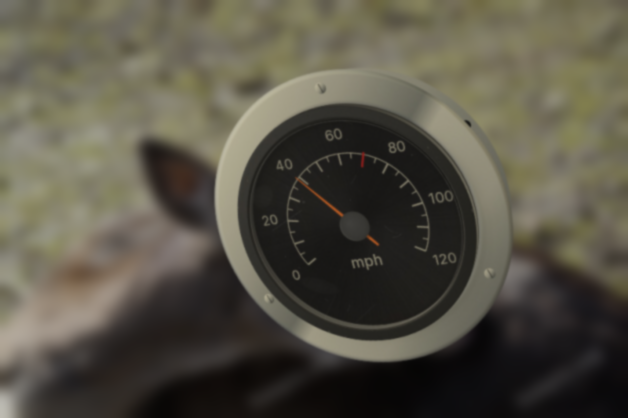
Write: 40 mph
